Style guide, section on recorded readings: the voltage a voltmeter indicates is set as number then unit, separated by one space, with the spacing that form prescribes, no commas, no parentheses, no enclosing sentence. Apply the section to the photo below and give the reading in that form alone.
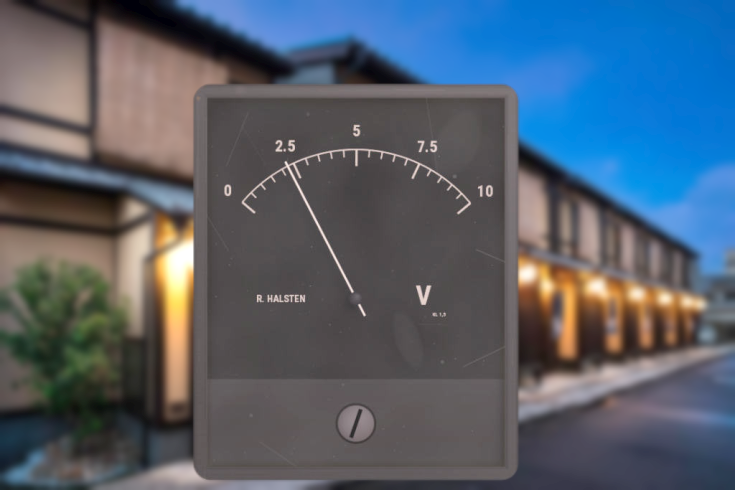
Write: 2.25 V
